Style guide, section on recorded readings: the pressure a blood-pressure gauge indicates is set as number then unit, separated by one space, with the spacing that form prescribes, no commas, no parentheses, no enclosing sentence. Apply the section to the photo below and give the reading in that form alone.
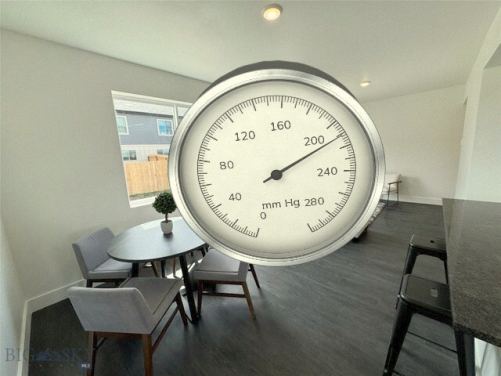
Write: 210 mmHg
